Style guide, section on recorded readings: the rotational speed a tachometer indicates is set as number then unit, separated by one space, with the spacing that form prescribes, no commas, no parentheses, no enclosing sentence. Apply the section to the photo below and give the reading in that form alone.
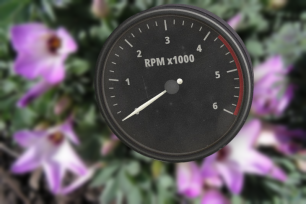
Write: 0 rpm
